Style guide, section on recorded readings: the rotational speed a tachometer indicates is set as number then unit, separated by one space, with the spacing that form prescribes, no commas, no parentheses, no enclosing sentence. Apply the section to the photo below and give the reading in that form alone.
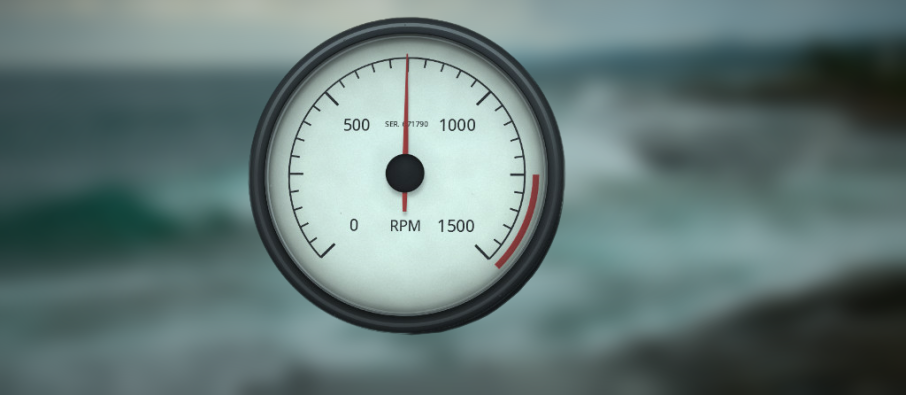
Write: 750 rpm
